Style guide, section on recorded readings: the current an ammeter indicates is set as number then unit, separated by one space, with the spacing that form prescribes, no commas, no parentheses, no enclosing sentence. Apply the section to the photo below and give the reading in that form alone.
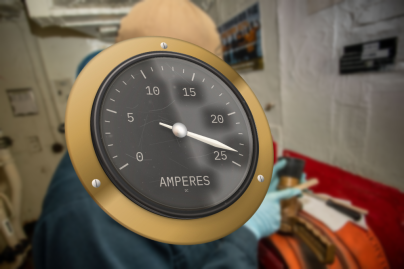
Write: 24 A
